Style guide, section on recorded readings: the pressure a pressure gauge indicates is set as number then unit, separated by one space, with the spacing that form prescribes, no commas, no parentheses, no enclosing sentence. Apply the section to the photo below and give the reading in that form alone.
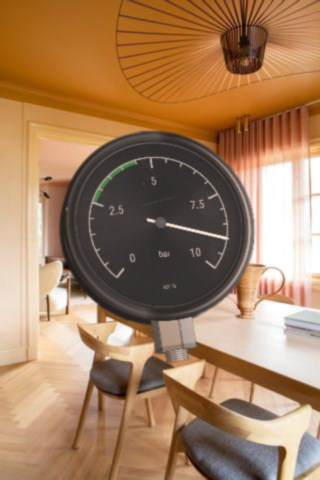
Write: 9 bar
